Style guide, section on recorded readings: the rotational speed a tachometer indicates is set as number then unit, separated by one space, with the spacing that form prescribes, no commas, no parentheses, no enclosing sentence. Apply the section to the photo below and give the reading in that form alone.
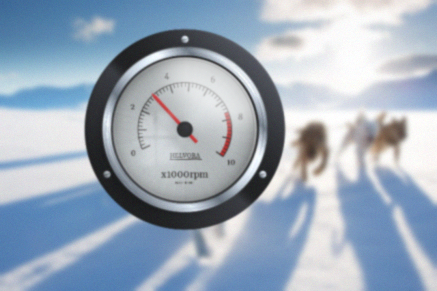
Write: 3000 rpm
